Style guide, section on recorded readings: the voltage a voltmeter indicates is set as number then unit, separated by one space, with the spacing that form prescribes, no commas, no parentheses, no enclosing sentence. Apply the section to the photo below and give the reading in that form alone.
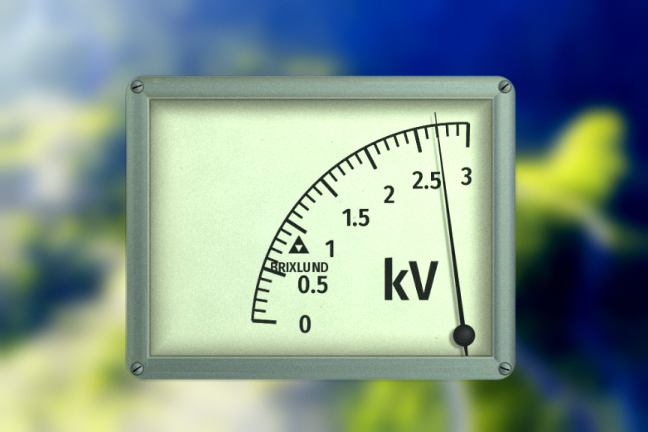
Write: 2.7 kV
